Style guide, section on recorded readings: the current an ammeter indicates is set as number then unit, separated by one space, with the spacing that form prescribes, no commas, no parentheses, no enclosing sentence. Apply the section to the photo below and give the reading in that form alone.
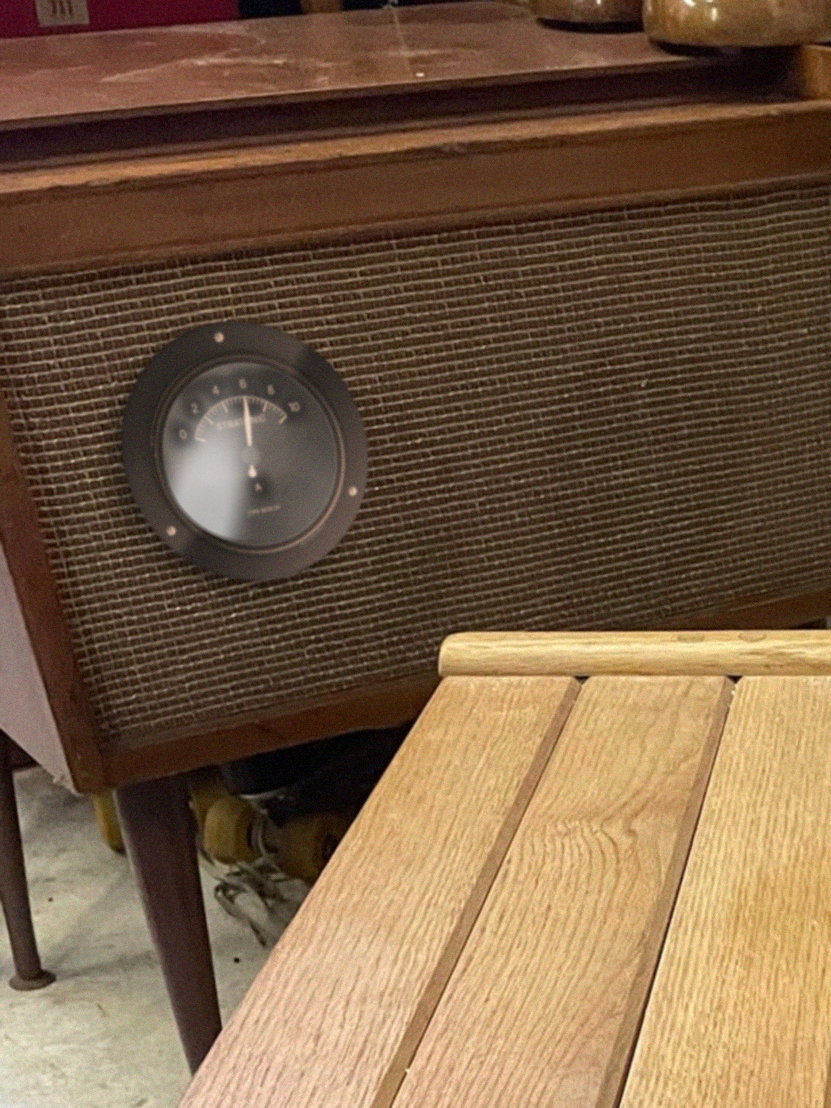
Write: 6 A
